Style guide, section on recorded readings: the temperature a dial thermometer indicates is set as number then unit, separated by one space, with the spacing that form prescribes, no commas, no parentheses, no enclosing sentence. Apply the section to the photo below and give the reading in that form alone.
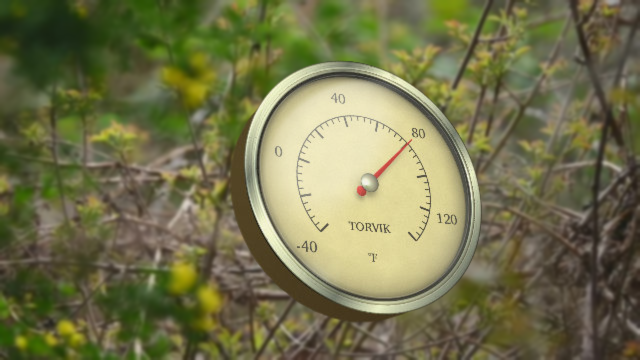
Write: 80 °F
